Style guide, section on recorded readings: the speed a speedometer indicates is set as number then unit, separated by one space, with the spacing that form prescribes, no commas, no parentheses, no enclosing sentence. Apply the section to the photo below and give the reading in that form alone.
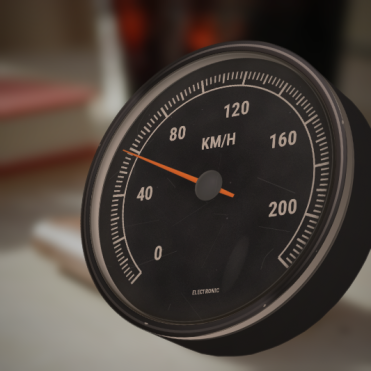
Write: 58 km/h
